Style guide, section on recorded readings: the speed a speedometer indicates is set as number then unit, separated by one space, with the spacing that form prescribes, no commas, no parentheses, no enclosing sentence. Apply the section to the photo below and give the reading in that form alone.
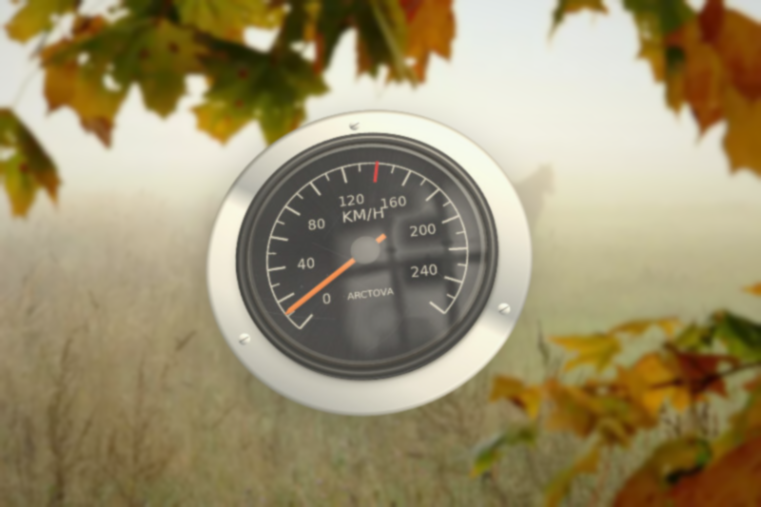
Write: 10 km/h
